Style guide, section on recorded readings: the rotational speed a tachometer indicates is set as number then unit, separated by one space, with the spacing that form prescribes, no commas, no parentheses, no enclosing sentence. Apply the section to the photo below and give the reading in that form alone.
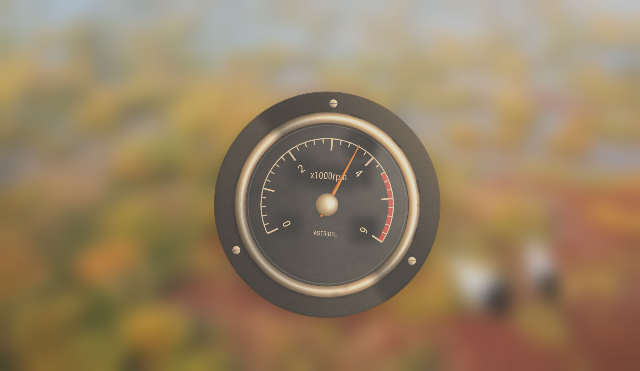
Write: 3600 rpm
